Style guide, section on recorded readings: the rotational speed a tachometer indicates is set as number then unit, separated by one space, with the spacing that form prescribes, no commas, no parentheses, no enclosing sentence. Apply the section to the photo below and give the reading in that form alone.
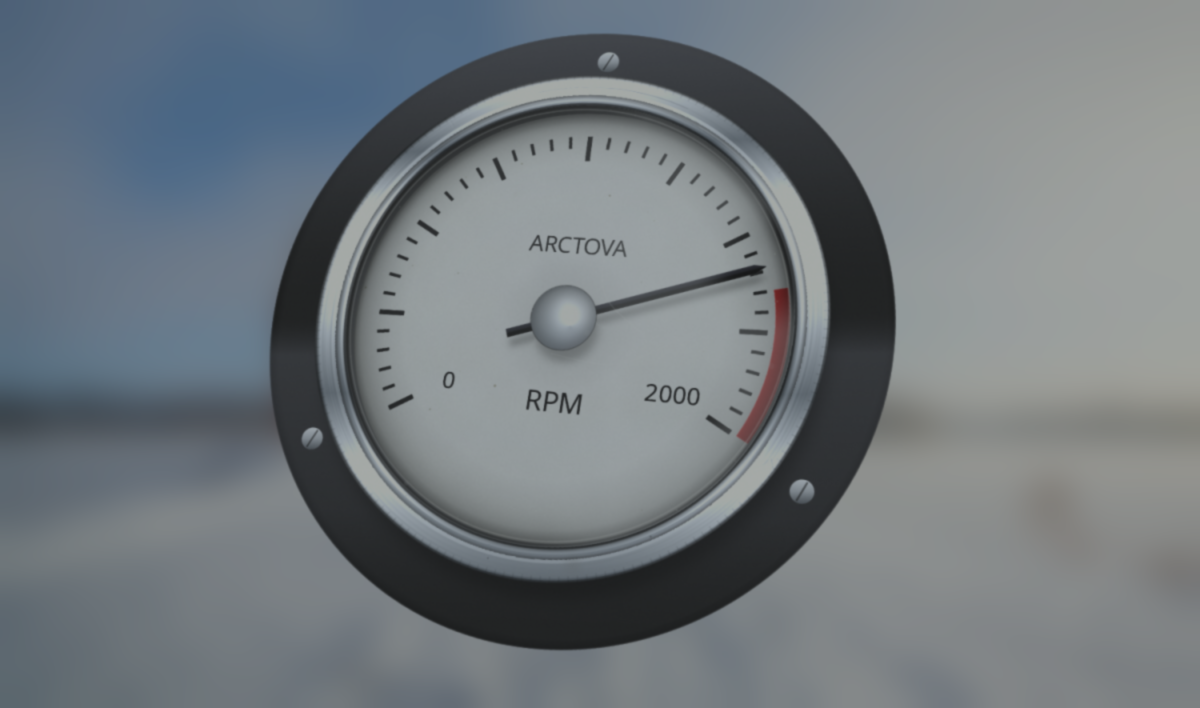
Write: 1600 rpm
